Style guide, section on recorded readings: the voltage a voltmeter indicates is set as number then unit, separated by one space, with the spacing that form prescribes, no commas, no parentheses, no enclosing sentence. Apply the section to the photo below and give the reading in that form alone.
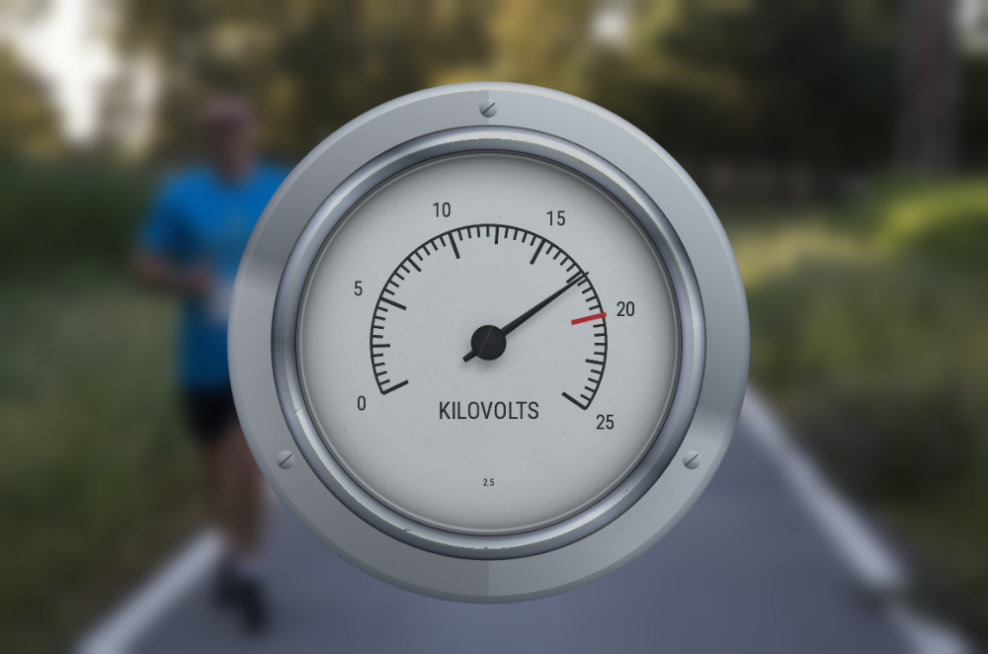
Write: 17.75 kV
